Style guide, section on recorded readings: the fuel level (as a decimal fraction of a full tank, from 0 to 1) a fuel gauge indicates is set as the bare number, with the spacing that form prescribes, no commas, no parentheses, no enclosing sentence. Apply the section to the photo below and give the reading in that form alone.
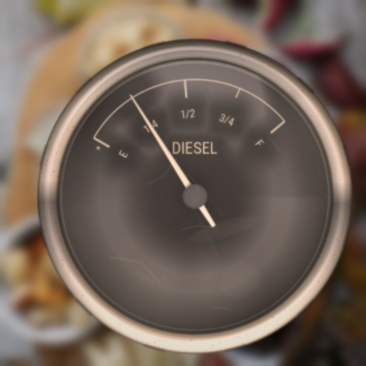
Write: 0.25
